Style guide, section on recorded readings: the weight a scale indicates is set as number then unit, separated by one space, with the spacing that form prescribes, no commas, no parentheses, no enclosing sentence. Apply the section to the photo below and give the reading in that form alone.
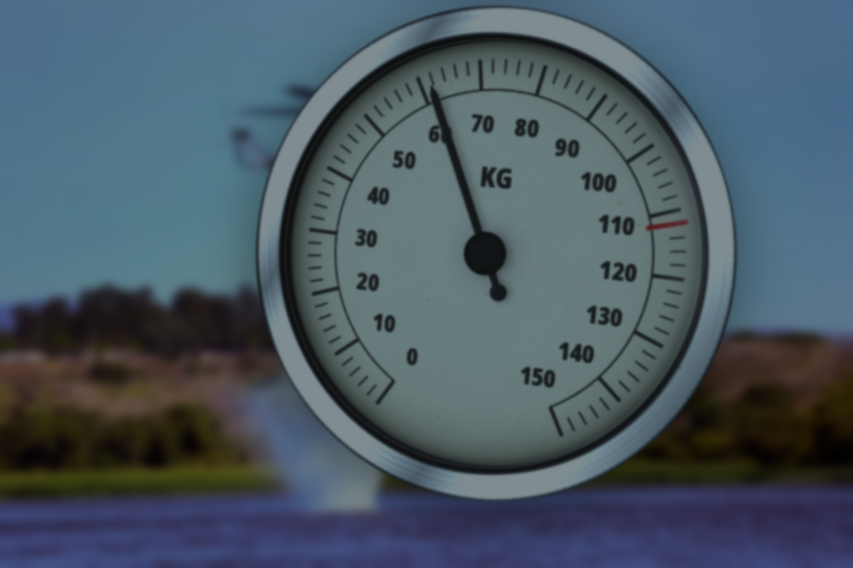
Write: 62 kg
